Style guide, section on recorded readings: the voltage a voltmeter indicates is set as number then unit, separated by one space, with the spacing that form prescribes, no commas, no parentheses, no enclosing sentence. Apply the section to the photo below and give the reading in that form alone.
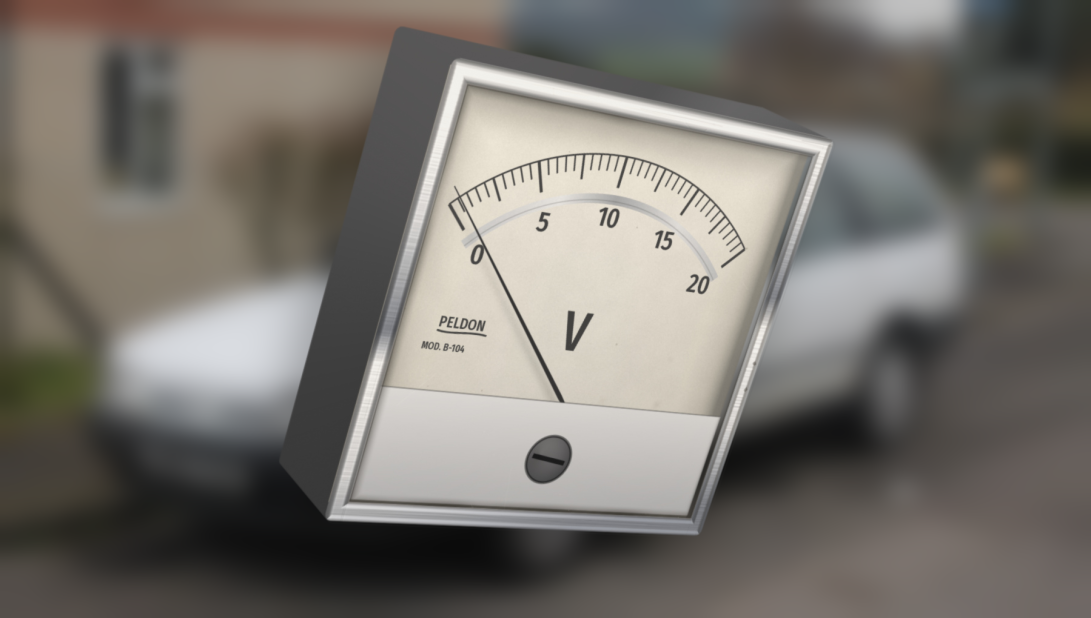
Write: 0.5 V
